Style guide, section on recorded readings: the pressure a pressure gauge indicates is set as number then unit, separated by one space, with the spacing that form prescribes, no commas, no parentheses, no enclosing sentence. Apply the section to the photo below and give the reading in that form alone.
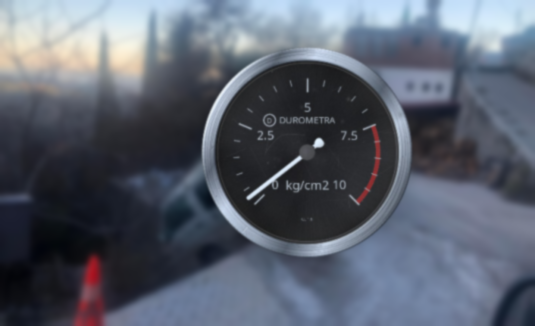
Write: 0.25 kg/cm²
